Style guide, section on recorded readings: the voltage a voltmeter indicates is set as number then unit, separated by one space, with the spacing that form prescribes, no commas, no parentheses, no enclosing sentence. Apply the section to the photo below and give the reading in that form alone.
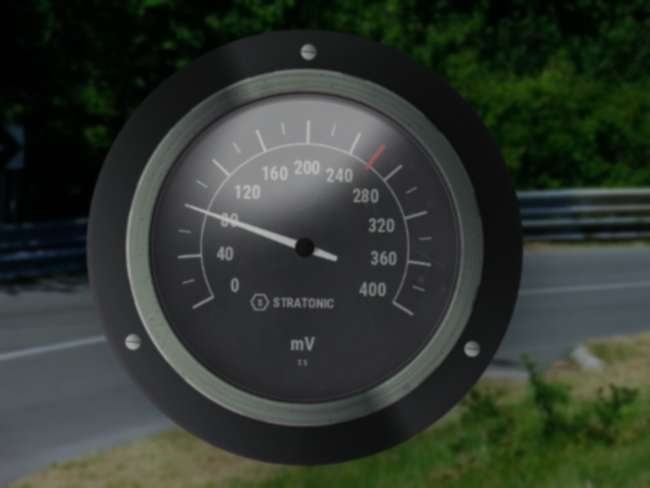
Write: 80 mV
